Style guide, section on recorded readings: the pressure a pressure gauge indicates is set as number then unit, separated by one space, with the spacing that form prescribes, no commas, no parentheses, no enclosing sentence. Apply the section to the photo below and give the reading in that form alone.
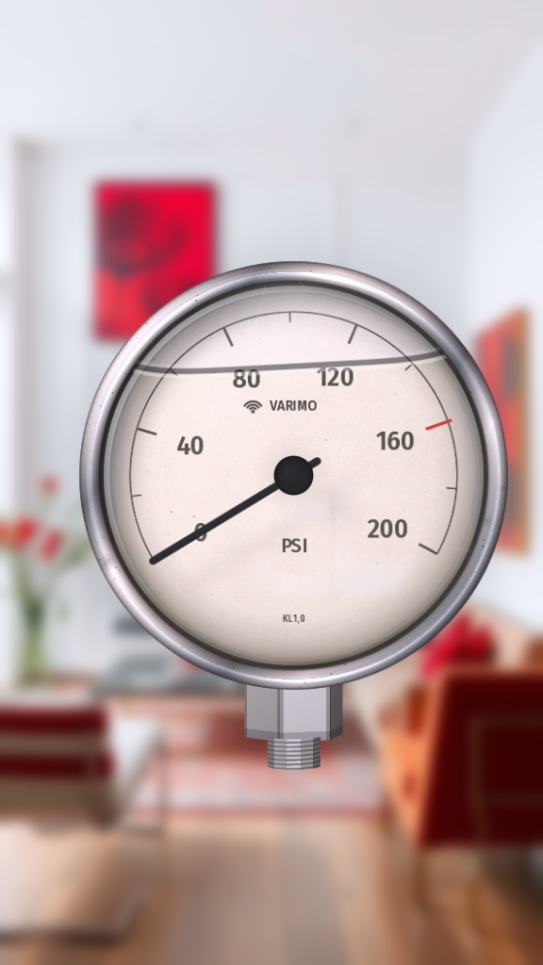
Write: 0 psi
